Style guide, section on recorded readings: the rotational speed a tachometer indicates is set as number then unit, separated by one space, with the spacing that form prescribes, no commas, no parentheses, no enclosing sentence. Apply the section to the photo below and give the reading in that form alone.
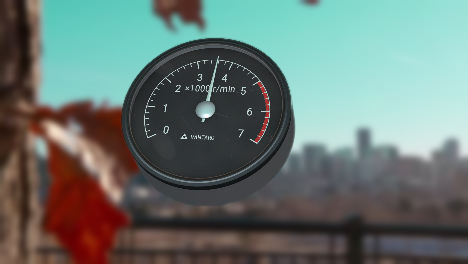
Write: 3600 rpm
